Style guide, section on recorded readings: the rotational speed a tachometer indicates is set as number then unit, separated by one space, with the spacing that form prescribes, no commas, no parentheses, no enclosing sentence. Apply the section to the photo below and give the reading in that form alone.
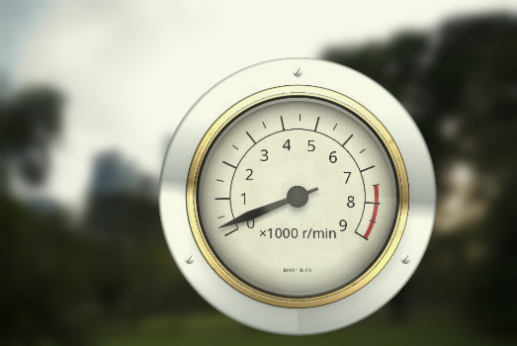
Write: 250 rpm
